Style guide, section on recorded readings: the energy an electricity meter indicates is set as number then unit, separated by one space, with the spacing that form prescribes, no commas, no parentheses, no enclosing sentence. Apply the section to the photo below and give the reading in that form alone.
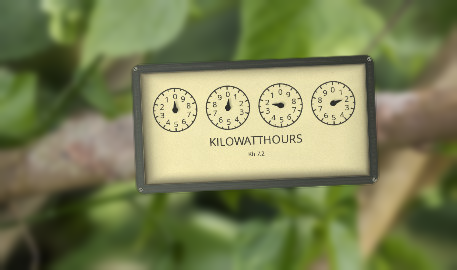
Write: 22 kWh
